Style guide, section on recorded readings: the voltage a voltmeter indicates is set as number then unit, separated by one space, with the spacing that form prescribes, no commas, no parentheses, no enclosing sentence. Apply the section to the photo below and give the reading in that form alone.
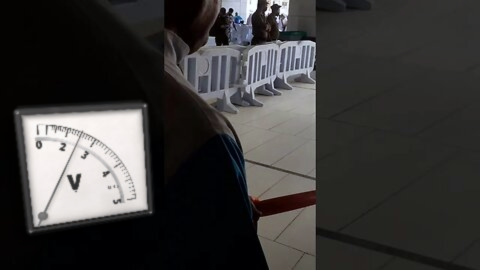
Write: 2.5 V
